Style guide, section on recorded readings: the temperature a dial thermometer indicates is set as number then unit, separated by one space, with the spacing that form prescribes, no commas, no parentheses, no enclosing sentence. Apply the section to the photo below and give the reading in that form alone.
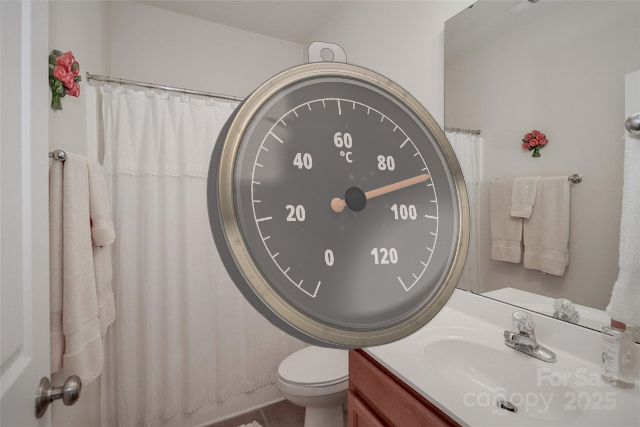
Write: 90 °C
